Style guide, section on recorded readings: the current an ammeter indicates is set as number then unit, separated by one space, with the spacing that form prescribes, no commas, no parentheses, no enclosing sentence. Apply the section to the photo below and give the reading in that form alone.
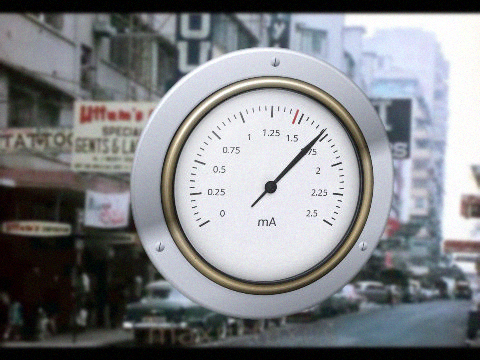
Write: 1.7 mA
